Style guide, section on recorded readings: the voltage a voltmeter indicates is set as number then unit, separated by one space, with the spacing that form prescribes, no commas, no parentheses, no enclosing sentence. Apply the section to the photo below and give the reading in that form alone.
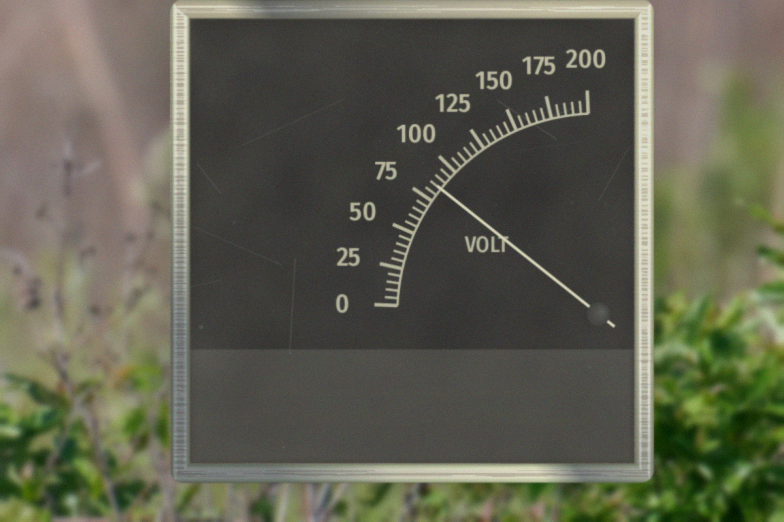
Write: 85 V
